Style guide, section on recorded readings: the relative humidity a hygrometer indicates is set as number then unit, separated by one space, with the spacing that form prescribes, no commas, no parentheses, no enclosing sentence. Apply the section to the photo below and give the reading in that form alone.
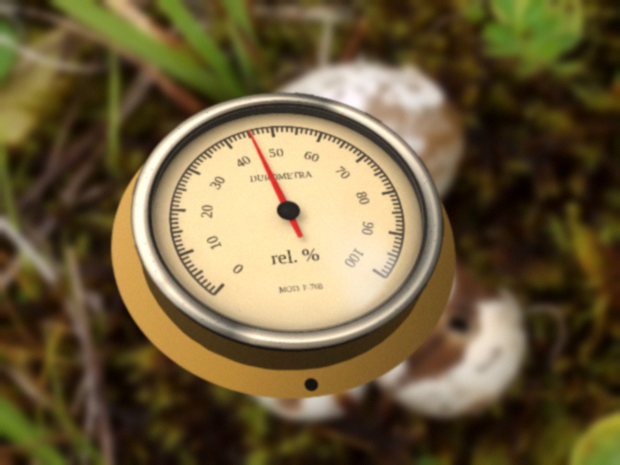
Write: 45 %
